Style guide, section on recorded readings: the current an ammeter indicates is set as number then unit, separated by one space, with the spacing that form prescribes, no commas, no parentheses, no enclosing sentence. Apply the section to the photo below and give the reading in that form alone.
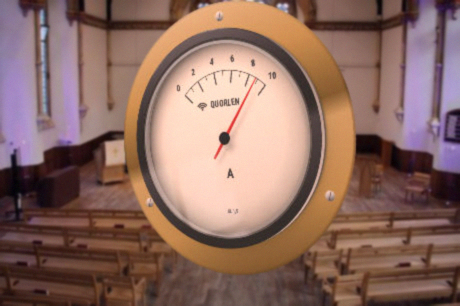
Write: 9 A
